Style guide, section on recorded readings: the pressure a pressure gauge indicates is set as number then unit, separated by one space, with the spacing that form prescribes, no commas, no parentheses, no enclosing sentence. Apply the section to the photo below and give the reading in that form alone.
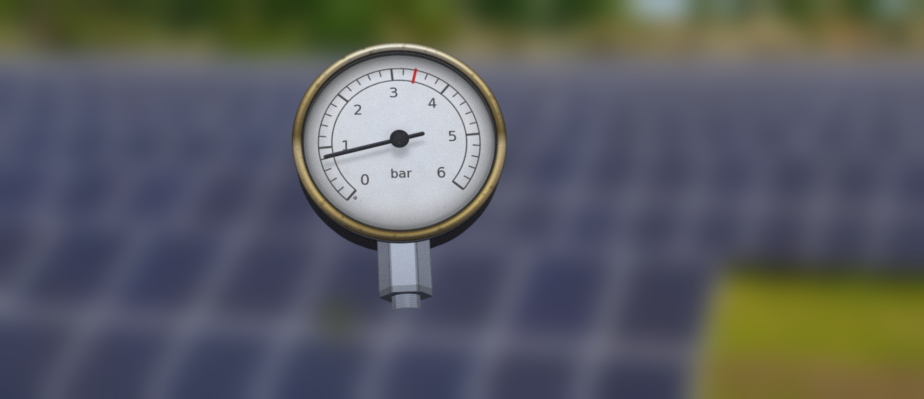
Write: 0.8 bar
